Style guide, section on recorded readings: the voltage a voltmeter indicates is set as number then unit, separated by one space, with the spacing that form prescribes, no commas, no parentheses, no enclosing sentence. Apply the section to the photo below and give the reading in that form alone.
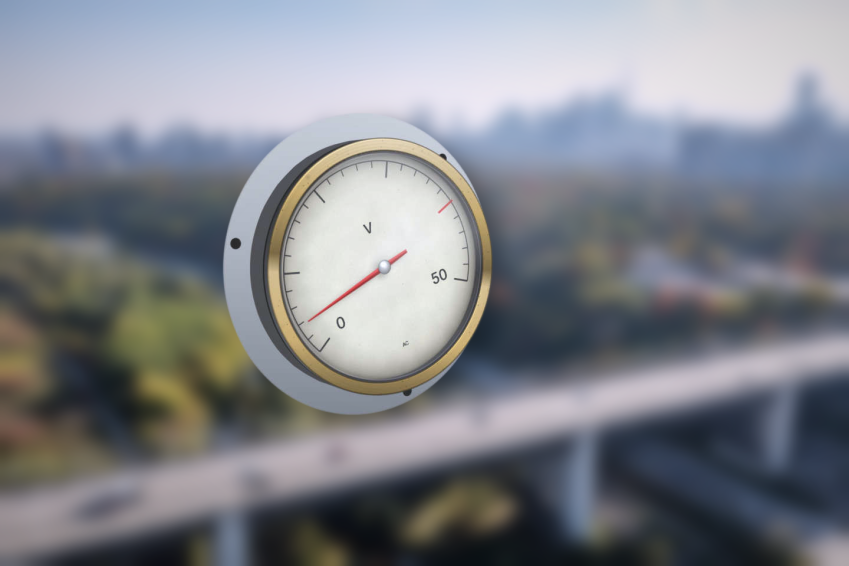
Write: 4 V
